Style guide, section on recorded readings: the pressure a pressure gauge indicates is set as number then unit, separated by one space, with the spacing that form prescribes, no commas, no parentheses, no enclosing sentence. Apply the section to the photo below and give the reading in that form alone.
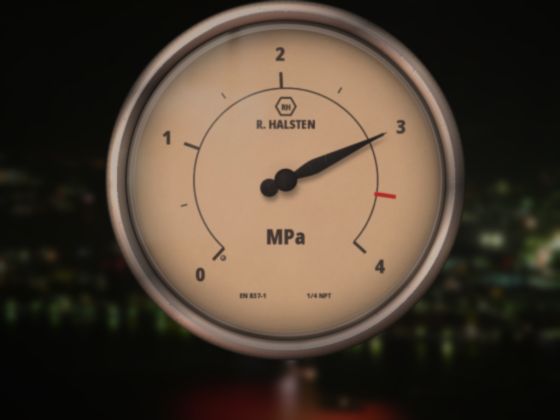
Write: 3 MPa
